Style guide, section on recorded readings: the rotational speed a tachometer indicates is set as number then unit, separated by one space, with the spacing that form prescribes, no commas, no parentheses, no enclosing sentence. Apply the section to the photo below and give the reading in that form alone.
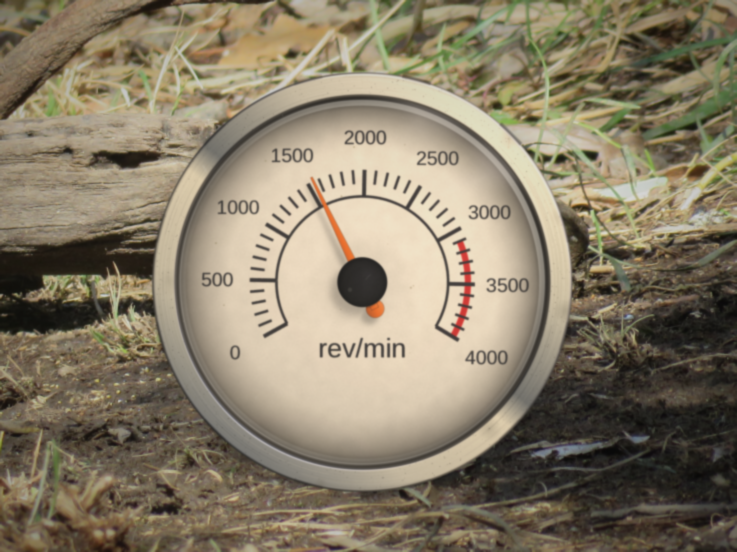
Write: 1550 rpm
